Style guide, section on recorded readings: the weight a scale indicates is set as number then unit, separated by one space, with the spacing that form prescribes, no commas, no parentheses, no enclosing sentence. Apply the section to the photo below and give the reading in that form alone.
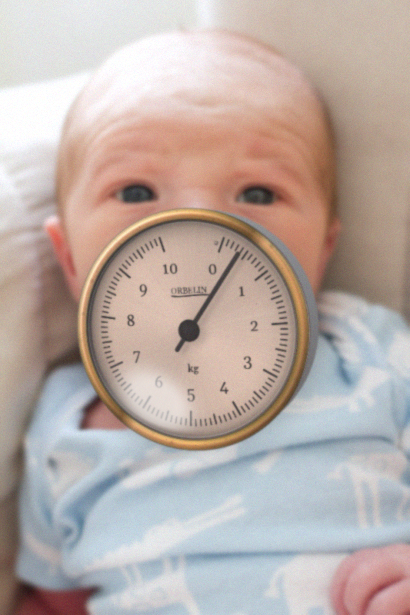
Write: 0.4 kg
